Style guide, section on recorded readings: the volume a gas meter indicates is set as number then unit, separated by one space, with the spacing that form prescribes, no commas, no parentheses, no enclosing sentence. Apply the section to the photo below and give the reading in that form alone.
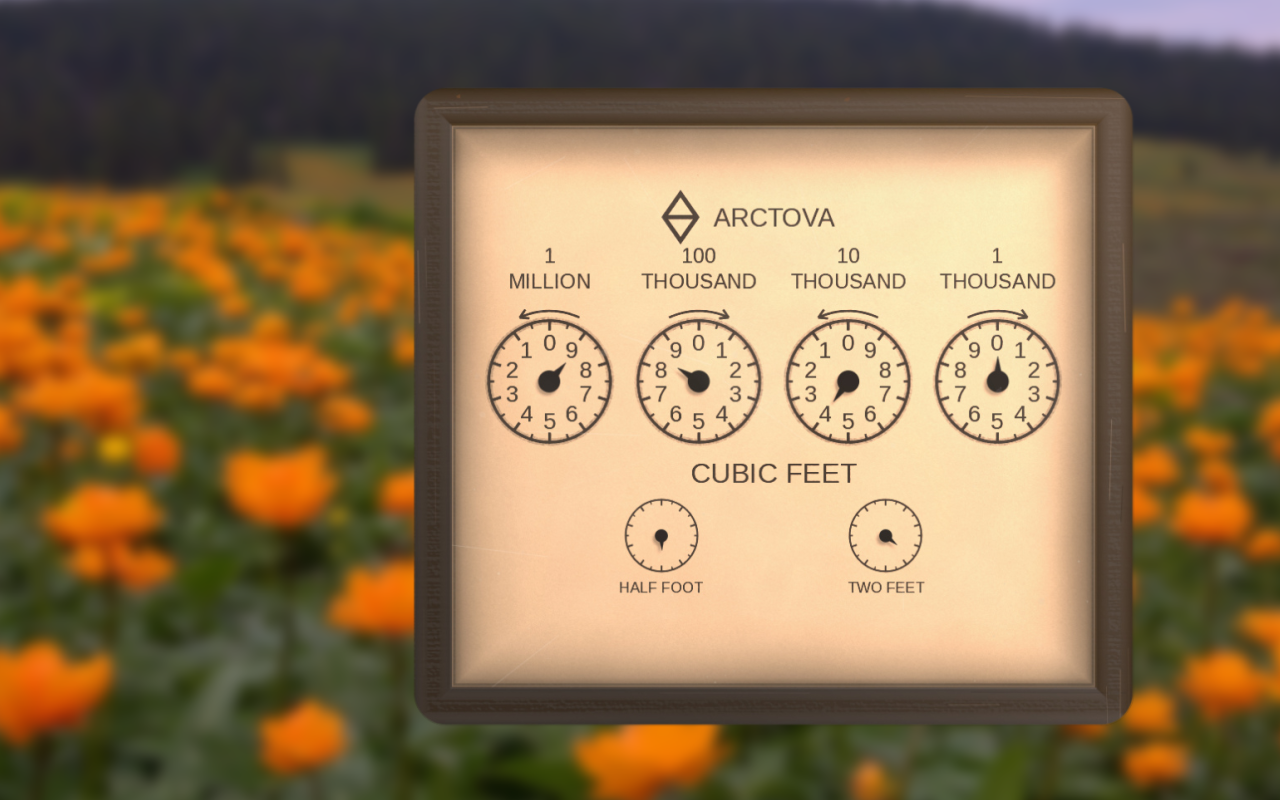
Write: 884000 ft³
